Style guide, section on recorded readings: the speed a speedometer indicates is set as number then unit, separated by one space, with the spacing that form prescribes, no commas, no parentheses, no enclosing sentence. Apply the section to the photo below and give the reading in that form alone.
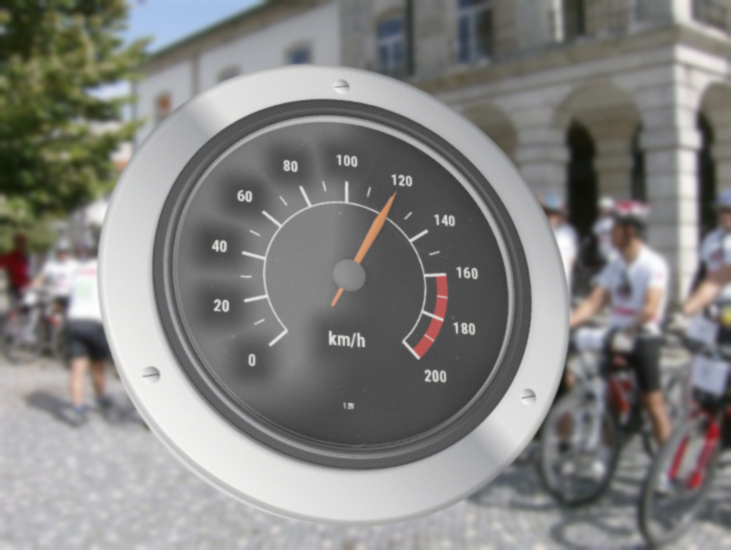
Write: 120 km/h
